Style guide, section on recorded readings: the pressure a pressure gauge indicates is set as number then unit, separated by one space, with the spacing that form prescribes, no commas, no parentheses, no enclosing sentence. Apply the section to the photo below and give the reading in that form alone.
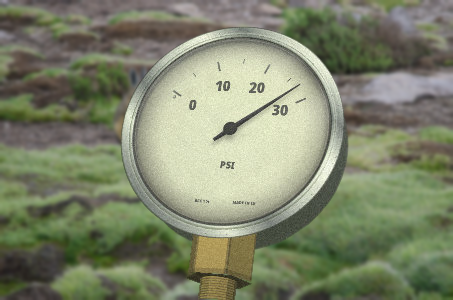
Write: 27.5 psi
